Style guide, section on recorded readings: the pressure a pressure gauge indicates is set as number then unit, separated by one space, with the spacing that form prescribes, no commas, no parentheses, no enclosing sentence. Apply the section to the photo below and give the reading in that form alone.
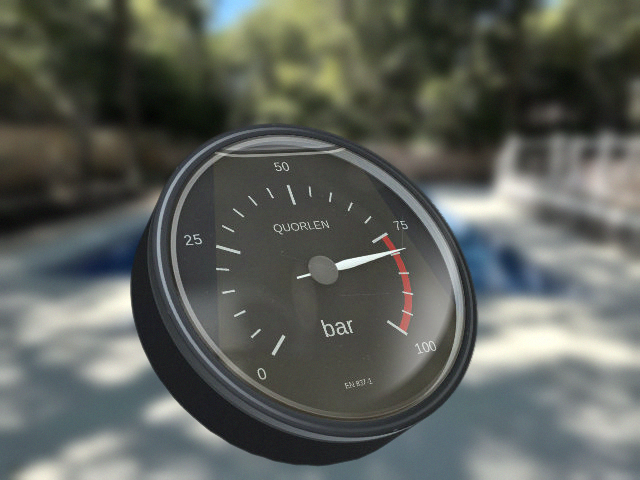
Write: 80 bar
